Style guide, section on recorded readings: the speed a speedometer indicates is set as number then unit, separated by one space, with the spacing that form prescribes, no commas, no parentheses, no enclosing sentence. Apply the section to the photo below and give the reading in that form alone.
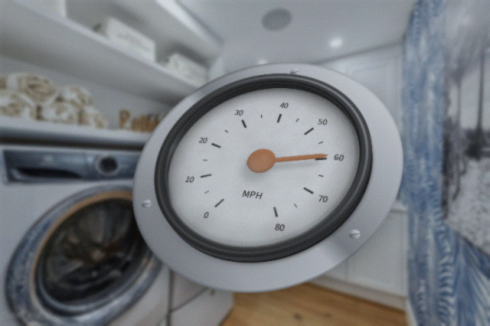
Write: 60 mph
